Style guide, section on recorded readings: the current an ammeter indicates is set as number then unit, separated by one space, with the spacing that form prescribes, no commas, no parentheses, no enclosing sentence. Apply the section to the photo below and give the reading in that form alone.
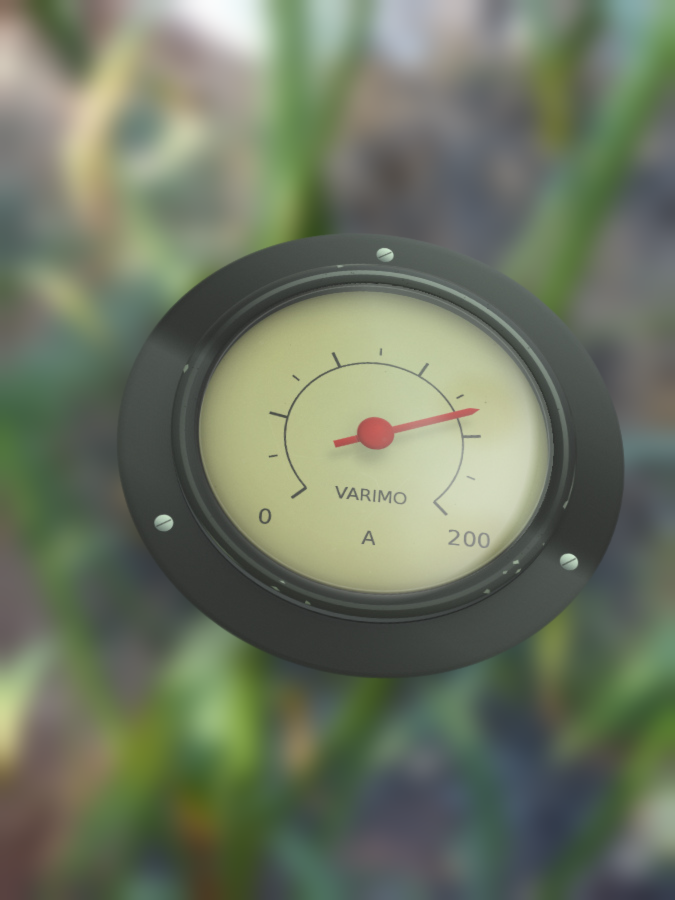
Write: 150 A
